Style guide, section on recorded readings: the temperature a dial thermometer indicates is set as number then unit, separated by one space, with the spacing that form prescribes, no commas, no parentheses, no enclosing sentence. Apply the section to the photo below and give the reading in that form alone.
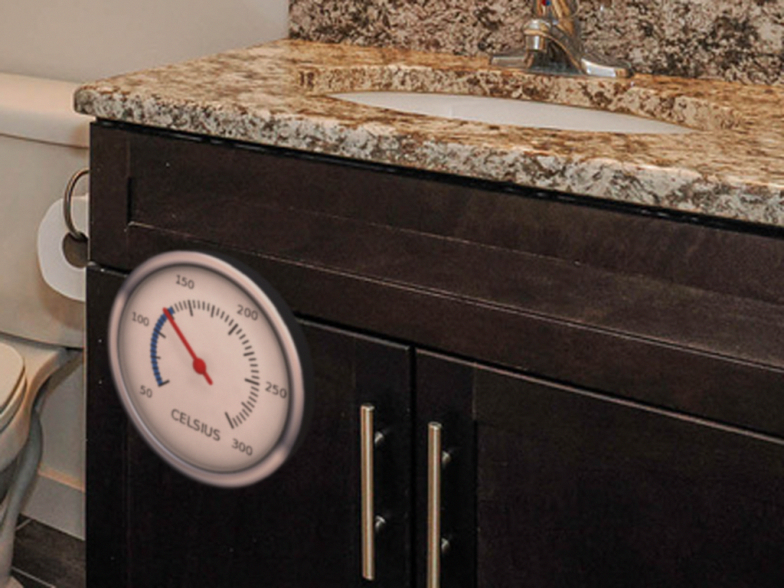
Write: 125 °C
